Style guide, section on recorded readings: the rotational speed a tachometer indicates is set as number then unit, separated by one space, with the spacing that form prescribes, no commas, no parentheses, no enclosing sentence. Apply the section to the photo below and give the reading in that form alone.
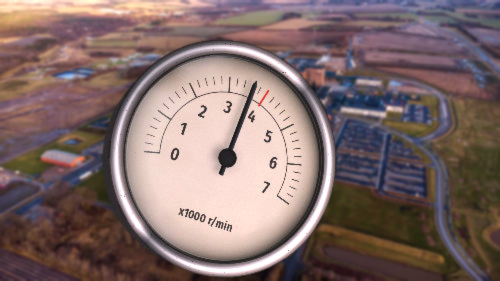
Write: 3600 rpm
